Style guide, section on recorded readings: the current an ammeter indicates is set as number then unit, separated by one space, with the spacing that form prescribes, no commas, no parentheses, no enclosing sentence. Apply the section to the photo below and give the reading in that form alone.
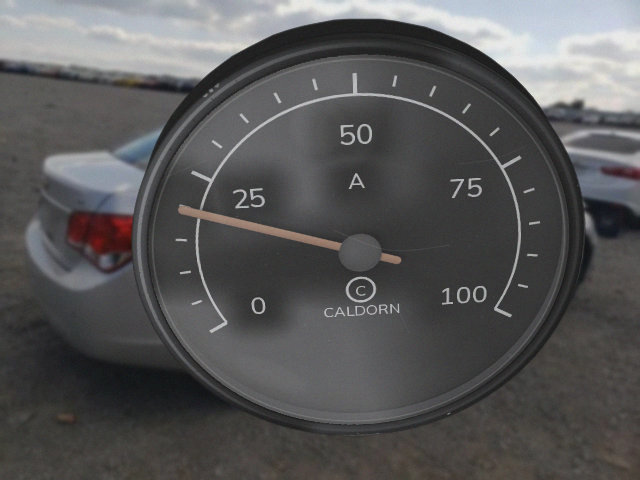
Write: 20 A
